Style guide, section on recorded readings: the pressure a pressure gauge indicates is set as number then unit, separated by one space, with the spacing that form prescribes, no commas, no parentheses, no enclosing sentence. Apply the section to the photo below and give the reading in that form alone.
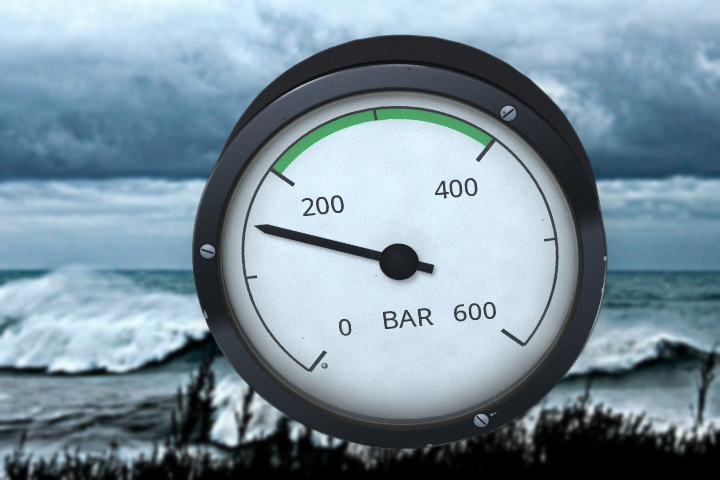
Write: 150 bar
